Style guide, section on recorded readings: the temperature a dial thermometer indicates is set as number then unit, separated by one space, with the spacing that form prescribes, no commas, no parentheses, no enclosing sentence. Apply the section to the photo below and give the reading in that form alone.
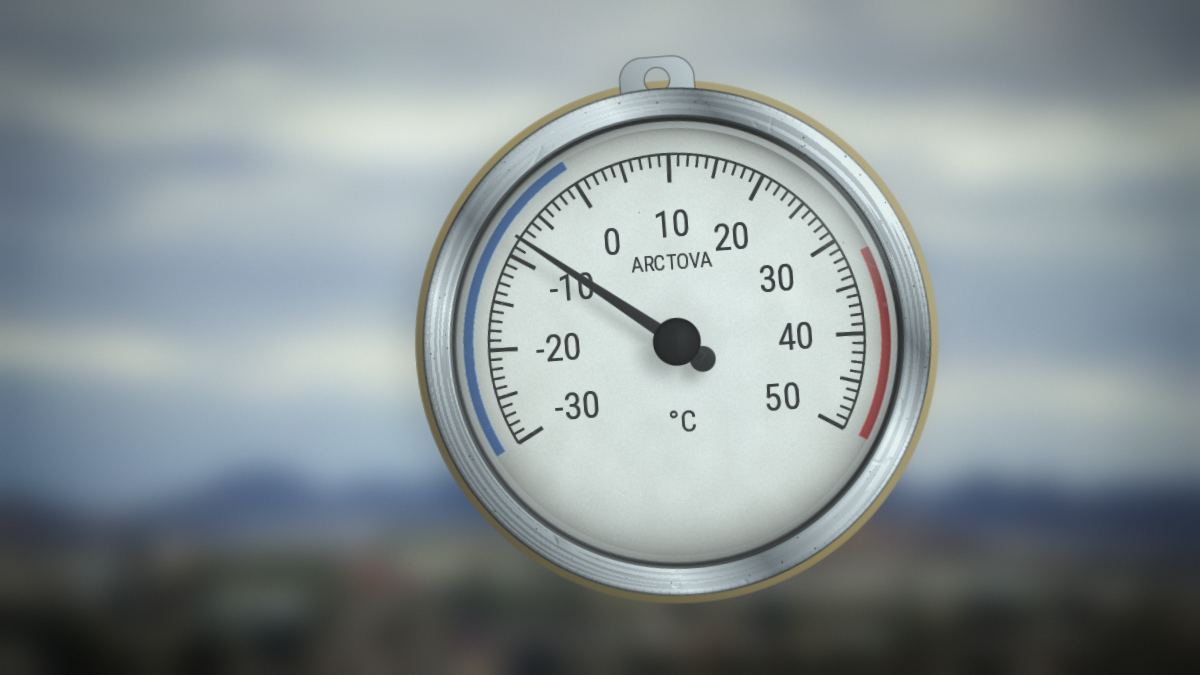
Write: -8 °C
